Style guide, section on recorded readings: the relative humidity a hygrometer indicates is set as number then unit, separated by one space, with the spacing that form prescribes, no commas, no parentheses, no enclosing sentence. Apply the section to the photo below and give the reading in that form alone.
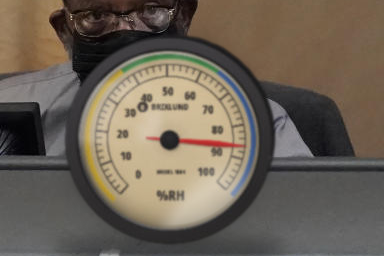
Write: 86 %
